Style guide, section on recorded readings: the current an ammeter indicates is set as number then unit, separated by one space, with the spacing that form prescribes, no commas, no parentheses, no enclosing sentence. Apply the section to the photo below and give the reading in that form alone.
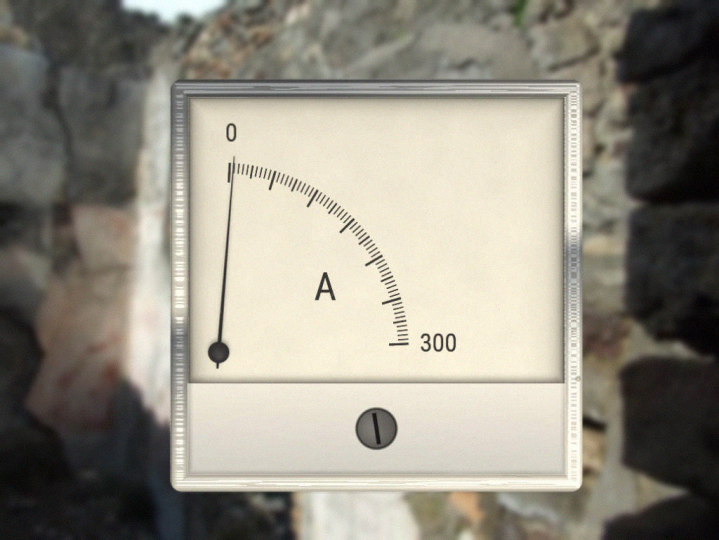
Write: 5 A
